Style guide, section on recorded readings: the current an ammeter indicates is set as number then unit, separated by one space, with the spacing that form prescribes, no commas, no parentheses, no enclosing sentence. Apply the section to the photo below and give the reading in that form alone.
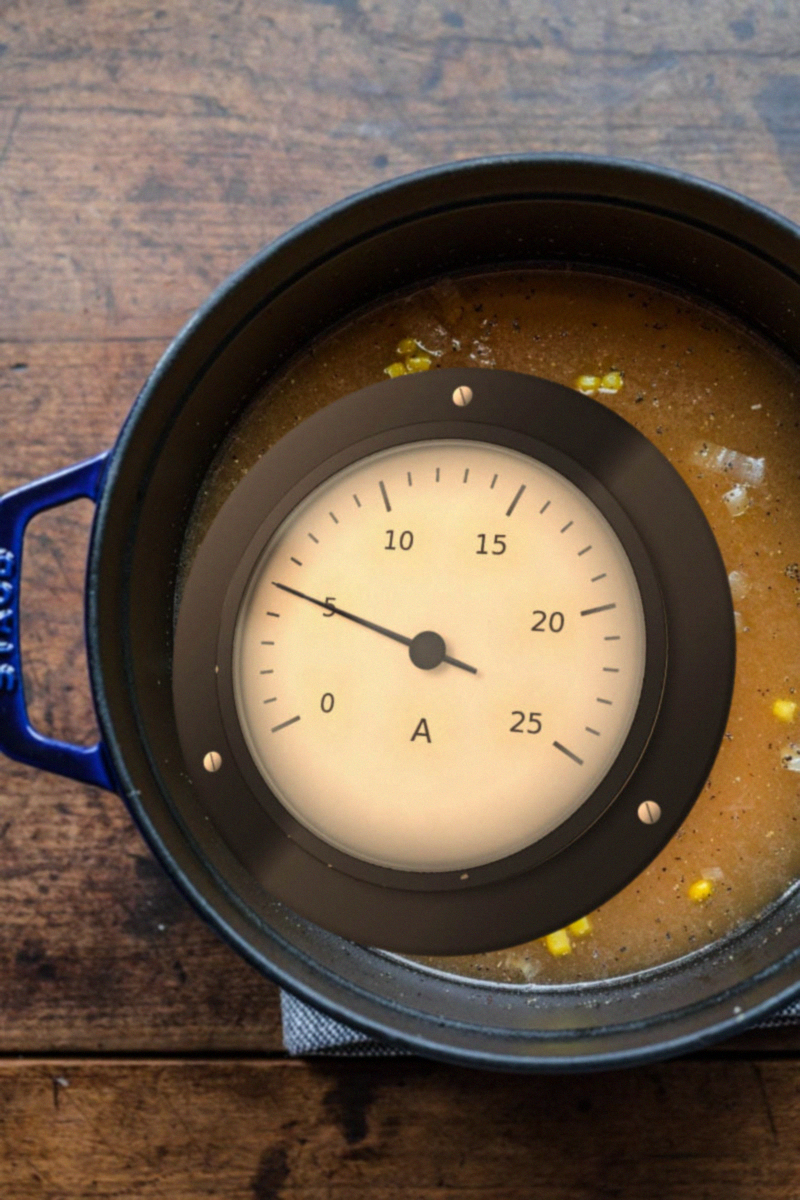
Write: 5 A
